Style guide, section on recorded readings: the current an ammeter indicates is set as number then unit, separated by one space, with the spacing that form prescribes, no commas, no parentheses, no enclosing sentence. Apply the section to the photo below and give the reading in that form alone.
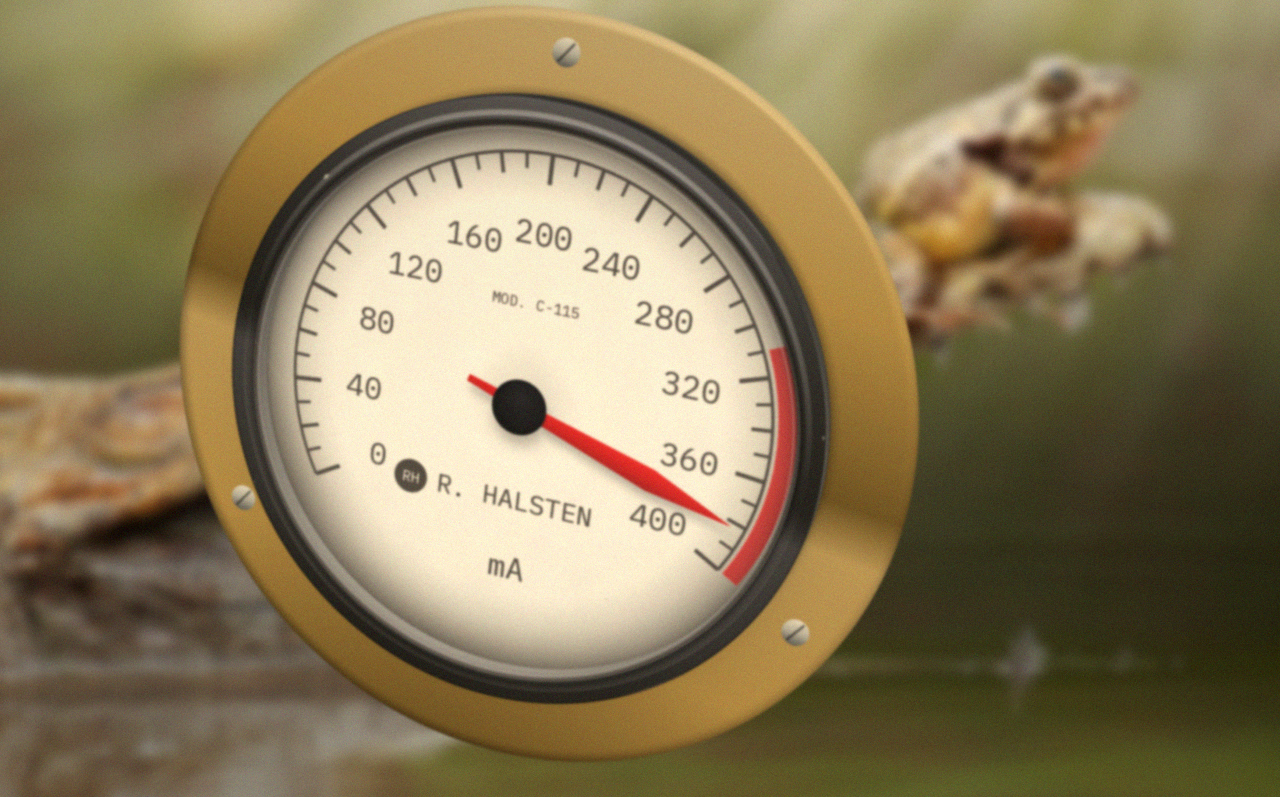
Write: 380 mA
